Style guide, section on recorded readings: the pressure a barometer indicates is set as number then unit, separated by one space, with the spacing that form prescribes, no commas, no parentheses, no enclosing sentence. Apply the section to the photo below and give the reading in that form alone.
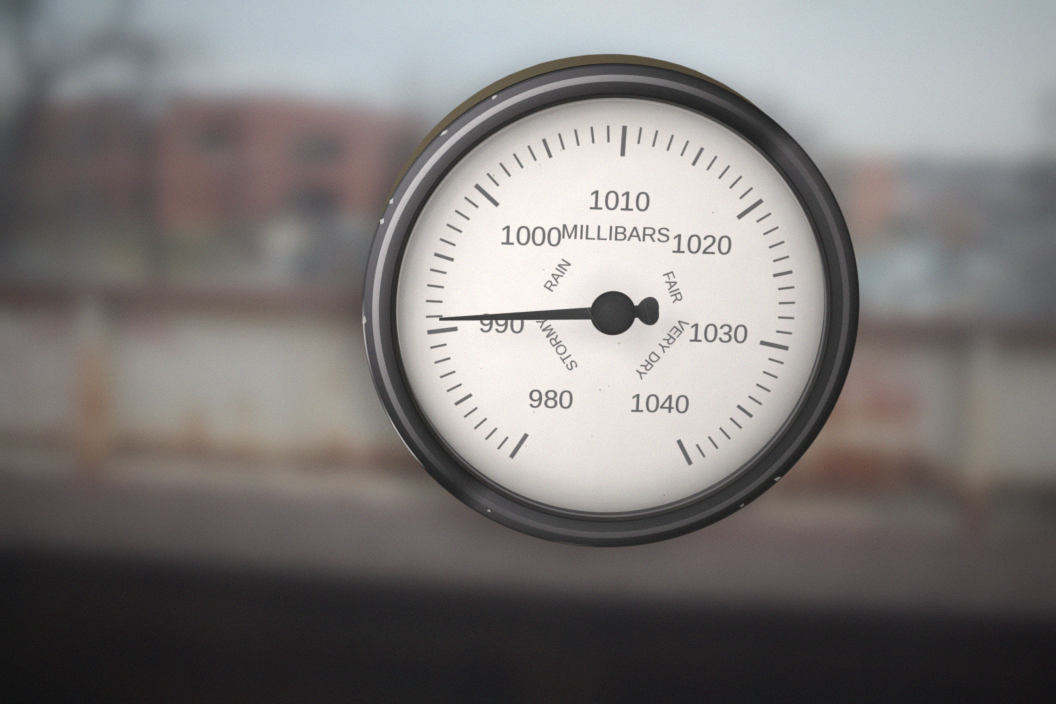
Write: 991 mbar
